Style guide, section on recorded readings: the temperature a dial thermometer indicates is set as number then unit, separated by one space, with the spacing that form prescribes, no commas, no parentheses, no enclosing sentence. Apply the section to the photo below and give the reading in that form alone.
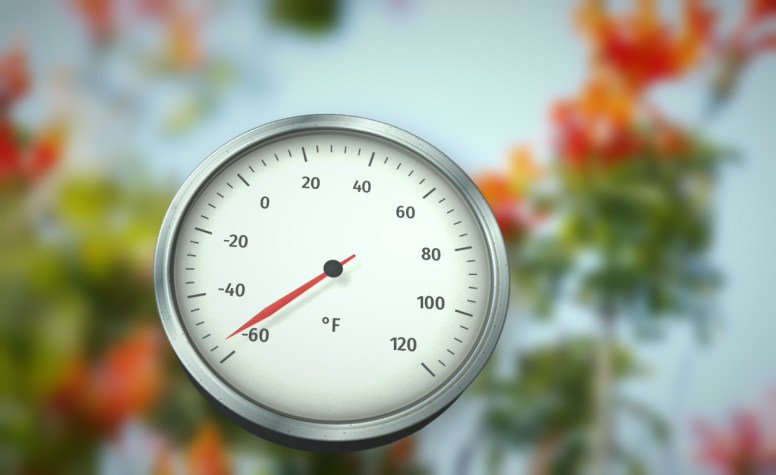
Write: -56 °F
